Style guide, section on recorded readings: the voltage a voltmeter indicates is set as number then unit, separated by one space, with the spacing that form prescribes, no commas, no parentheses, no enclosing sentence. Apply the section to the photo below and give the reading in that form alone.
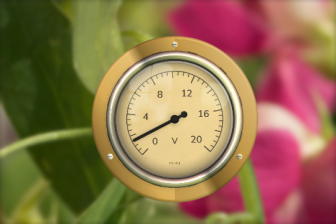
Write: 1.5 V
